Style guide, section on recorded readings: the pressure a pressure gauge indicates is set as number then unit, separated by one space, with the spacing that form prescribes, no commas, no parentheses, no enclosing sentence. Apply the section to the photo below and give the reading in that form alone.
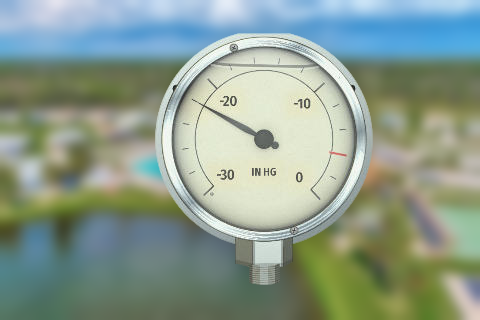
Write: -22 inHg
